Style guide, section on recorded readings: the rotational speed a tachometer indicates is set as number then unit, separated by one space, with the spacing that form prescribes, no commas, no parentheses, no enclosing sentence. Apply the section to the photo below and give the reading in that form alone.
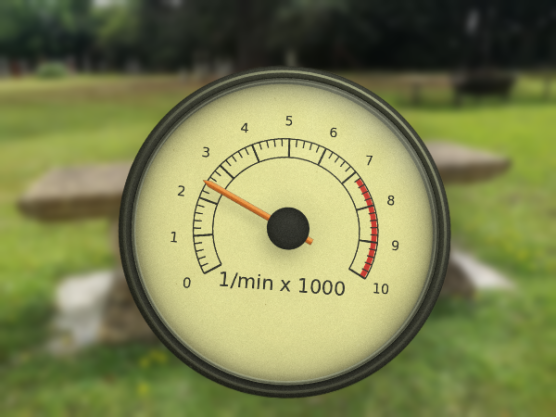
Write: 2400 rpm
